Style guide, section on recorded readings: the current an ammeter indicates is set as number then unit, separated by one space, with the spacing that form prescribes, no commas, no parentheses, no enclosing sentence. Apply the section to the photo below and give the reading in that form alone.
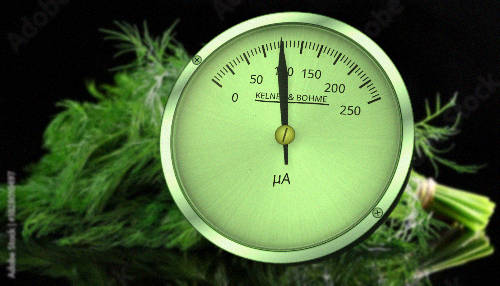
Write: 100 µA
